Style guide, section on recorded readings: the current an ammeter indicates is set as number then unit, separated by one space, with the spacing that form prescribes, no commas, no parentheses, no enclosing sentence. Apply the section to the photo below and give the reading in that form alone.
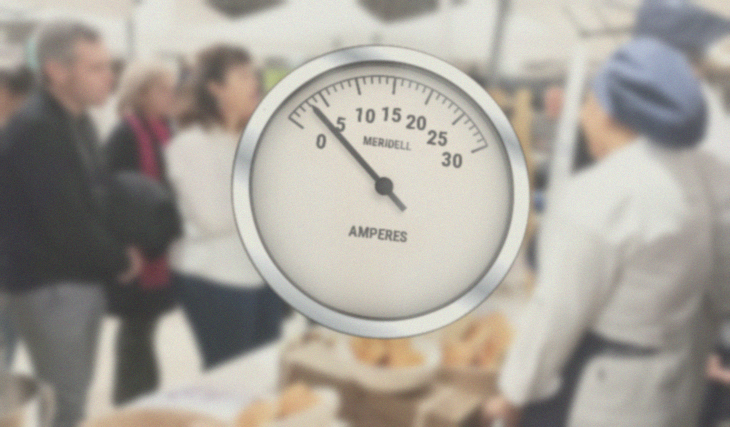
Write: 3 A
